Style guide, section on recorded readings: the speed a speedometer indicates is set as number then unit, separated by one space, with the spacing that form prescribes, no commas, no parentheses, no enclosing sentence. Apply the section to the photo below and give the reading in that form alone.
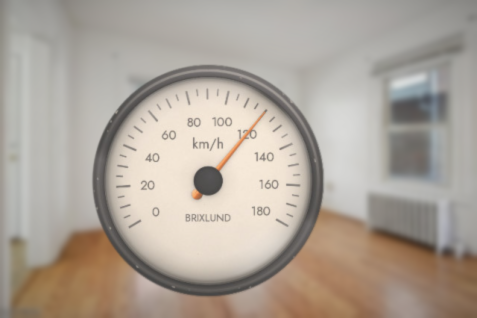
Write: 120 km/h
